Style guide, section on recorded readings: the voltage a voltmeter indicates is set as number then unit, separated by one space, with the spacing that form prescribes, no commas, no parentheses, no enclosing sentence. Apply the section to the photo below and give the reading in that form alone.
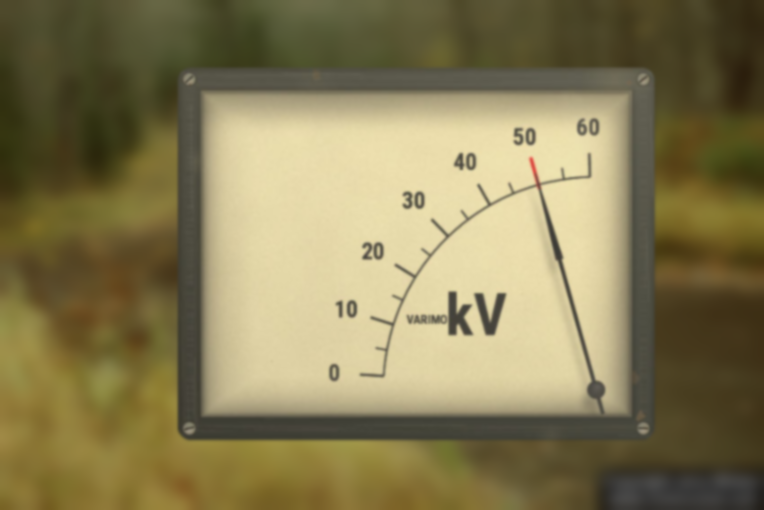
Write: 50 kV
